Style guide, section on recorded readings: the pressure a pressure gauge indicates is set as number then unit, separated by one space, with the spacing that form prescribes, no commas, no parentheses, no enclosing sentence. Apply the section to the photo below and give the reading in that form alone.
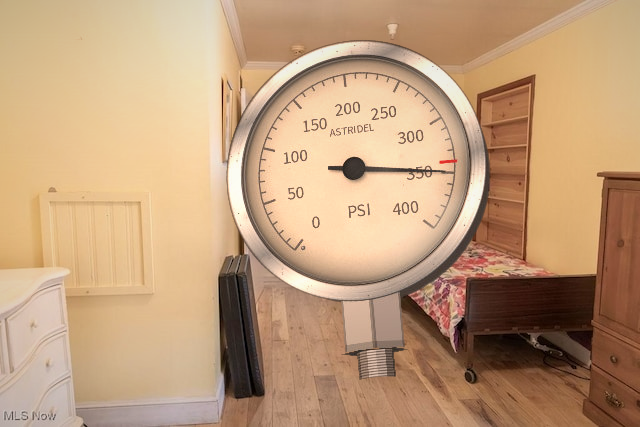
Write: 350 psi
